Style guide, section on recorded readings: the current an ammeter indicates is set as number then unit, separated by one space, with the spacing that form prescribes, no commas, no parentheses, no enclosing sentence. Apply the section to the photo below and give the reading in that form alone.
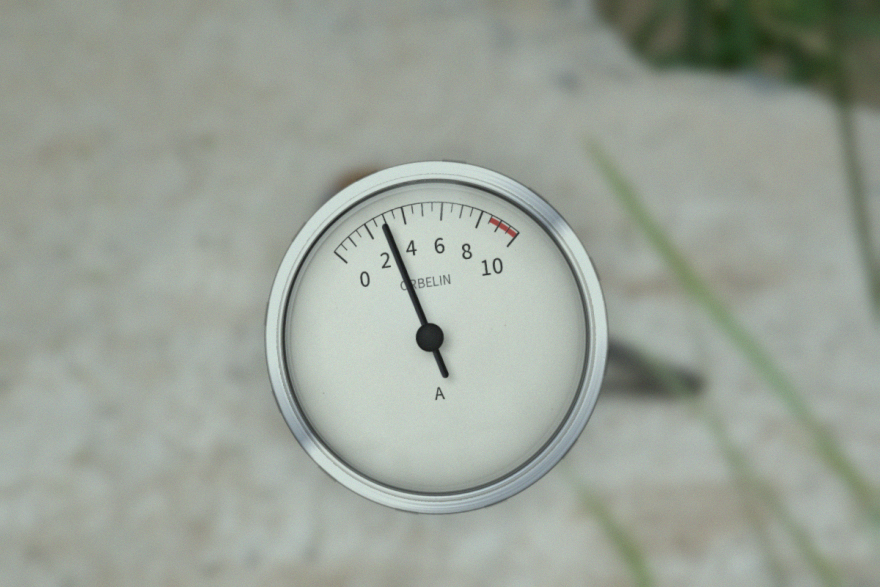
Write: 3 A
